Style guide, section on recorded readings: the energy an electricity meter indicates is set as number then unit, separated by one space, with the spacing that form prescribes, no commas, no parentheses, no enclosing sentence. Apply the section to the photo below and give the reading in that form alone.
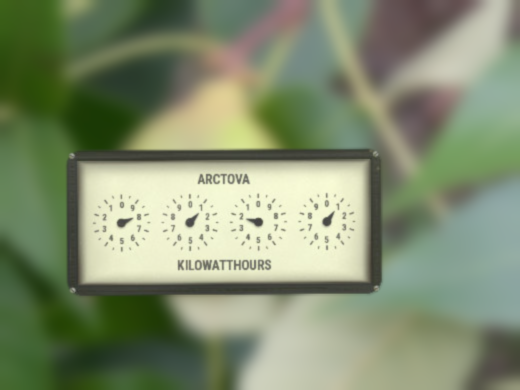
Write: 8121 kWh
